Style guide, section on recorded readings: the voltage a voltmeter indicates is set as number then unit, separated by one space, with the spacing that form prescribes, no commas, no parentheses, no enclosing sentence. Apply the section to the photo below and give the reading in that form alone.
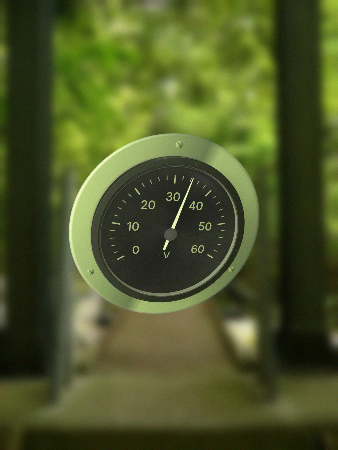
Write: 34 V
